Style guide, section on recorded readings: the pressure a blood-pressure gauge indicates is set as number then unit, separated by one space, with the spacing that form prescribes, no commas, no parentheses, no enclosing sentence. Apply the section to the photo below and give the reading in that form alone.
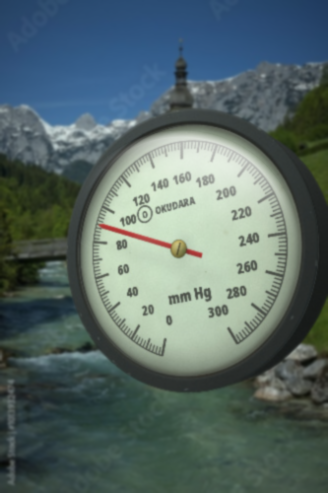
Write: 90 mmHg
